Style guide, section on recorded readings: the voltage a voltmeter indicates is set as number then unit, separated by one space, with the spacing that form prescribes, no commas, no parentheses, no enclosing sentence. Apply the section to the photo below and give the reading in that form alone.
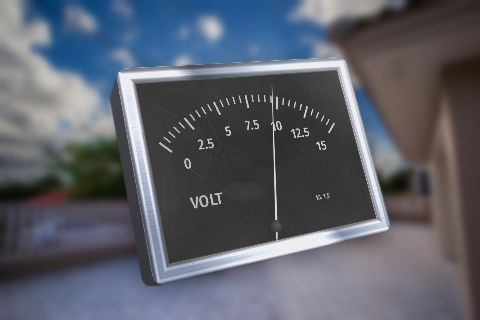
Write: 9.5 V
